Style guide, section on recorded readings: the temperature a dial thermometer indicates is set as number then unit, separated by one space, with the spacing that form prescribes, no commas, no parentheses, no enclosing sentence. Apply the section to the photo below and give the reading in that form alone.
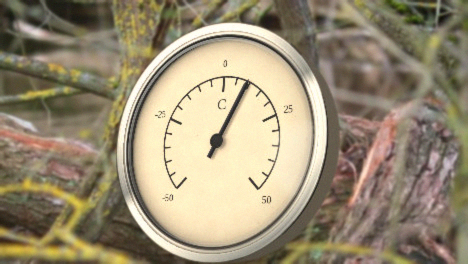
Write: 10 °C
